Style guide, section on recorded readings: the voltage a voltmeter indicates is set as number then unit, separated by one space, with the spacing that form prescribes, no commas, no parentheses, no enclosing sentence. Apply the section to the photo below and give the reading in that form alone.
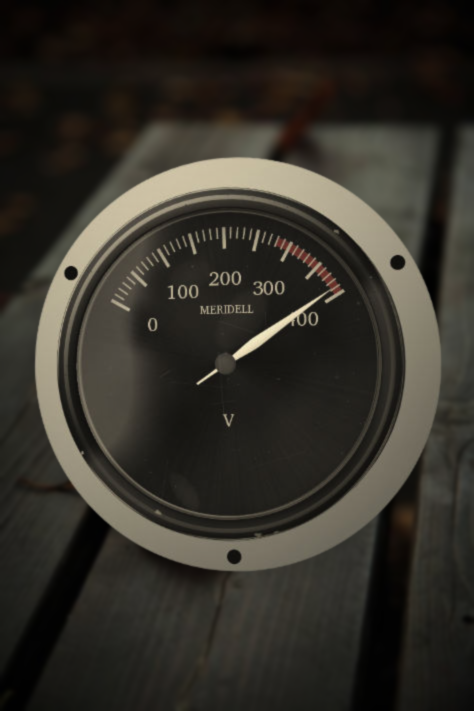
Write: 390 V
